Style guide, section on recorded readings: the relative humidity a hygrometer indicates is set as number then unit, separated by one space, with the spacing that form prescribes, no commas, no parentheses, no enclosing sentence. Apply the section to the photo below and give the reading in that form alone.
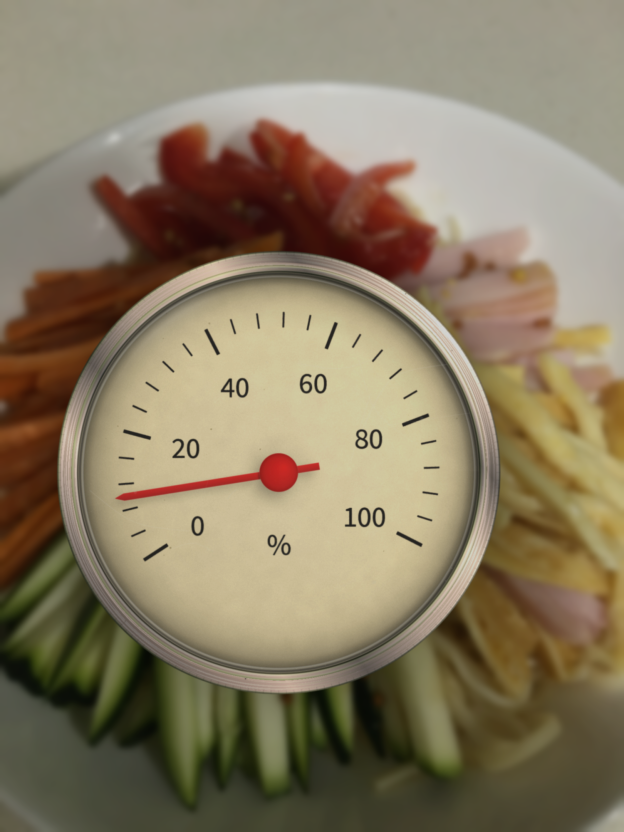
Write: 10 %
